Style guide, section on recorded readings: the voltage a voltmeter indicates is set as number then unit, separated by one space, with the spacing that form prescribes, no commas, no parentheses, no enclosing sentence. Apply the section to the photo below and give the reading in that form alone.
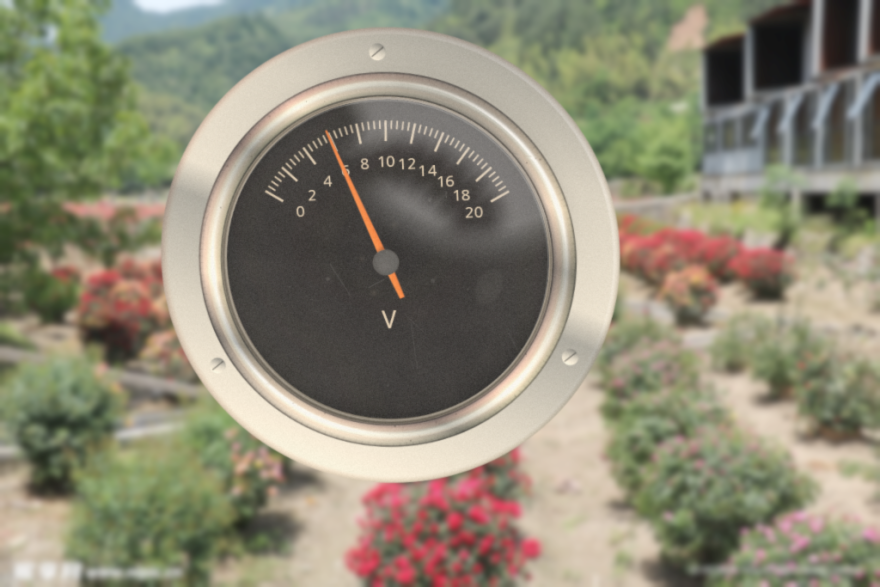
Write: 6 V
